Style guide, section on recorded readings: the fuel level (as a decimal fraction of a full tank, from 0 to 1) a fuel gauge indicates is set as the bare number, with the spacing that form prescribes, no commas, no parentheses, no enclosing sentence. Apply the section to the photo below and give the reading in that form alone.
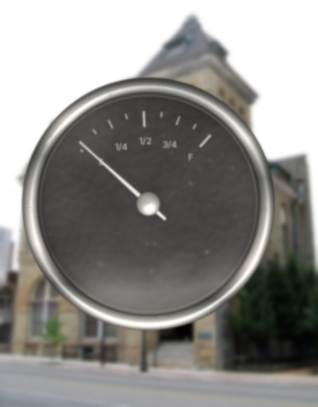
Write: 0
